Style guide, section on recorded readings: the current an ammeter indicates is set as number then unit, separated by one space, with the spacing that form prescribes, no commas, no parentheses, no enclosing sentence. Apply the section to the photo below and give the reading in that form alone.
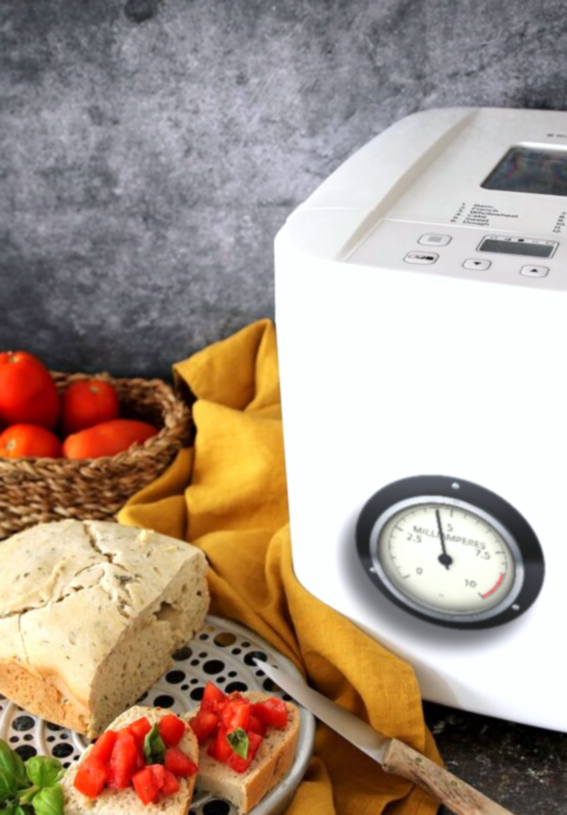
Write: 4.5 mA
